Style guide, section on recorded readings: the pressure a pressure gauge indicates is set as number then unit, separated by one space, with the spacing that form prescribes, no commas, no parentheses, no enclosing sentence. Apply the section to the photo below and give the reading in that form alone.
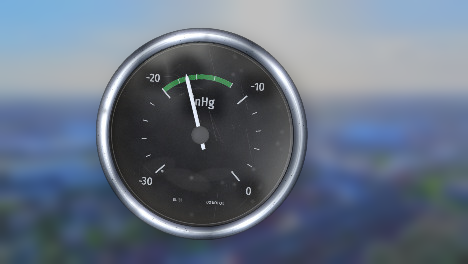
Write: -17 inHg
